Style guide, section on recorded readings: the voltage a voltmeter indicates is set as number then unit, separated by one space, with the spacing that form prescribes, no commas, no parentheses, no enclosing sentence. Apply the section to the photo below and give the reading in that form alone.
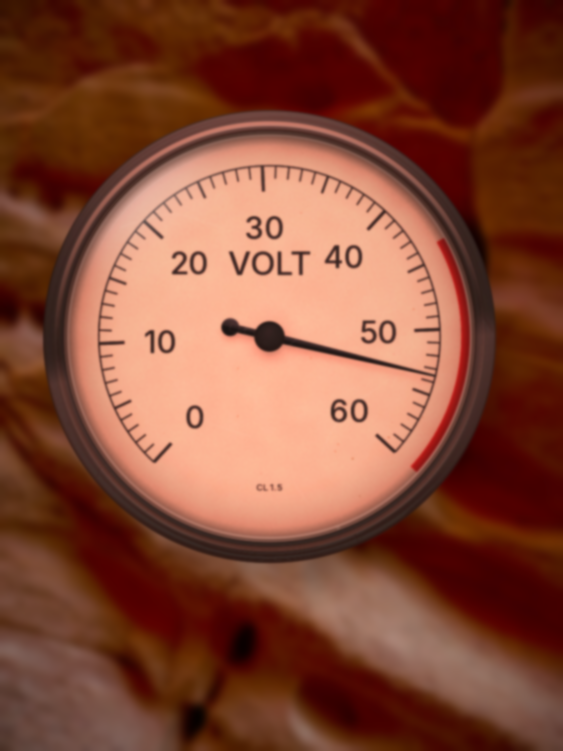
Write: 53.5 V
